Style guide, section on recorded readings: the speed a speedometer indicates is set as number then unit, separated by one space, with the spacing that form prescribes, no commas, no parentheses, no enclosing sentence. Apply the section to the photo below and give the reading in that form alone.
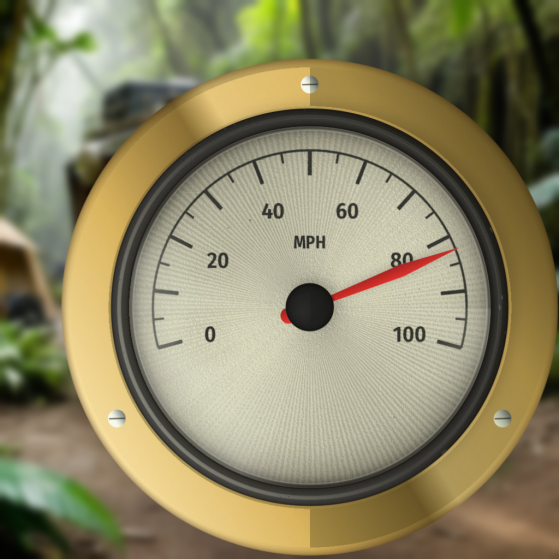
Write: 82.5 mph
